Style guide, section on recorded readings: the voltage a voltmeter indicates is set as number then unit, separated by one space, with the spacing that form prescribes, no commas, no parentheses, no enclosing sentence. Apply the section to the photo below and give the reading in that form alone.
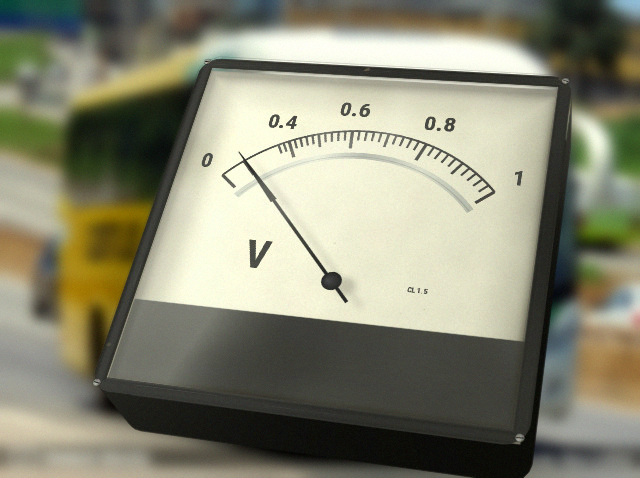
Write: 0.2 V
